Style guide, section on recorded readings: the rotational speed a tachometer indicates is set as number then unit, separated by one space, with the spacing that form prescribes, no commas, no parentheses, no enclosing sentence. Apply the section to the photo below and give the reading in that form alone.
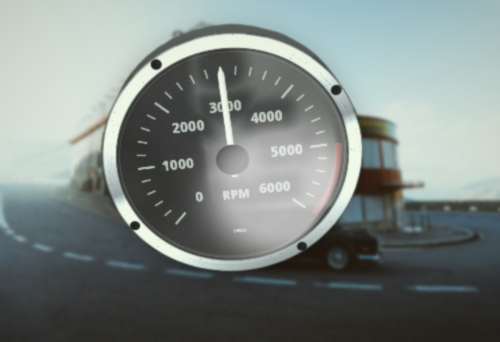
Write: 3000 rpm
